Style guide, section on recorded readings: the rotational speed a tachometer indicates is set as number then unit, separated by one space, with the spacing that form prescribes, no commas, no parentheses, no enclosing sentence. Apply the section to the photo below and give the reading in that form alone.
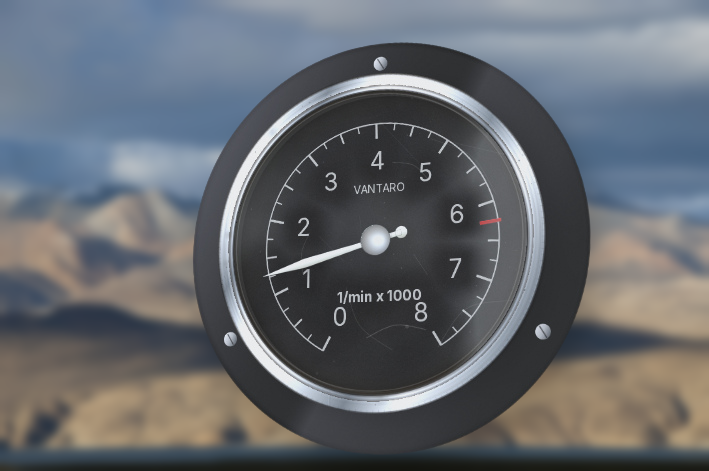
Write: 1250 rpm
